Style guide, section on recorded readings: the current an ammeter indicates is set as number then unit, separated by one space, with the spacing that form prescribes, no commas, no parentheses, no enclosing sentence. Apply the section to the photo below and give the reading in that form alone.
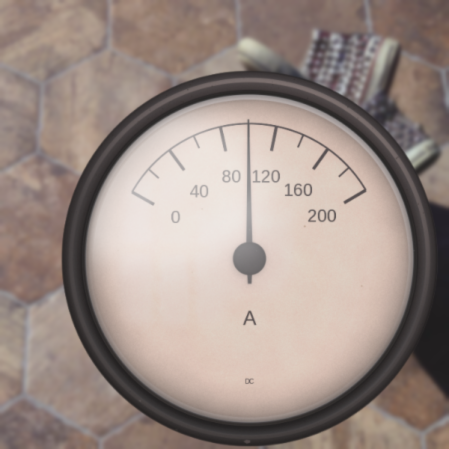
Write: 100 A
